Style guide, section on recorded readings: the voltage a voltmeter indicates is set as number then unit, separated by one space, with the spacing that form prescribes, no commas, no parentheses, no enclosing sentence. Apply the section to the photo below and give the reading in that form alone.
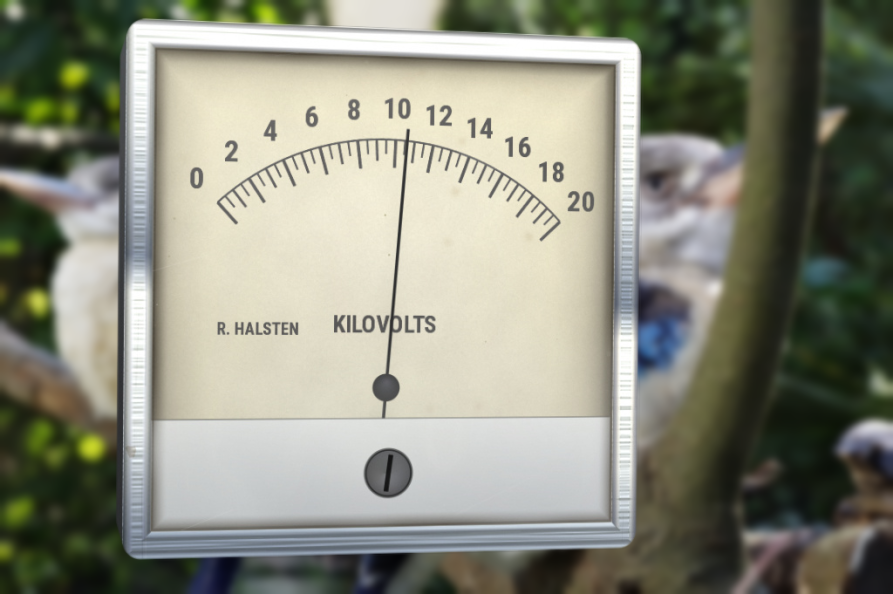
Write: 10.5 kV
